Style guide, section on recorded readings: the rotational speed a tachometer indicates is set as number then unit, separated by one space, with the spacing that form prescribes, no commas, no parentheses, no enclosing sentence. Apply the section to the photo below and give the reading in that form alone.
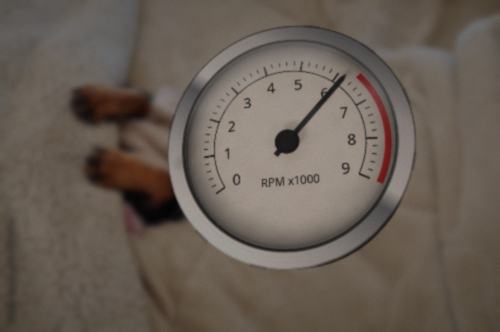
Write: 6200 rpm
